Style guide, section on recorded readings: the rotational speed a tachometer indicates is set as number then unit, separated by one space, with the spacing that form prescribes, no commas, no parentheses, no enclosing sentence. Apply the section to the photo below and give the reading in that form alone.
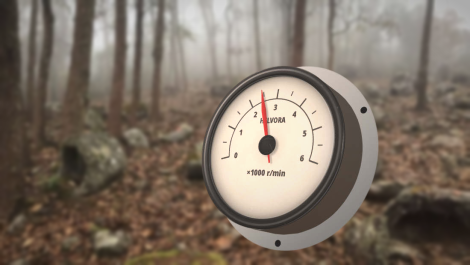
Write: 2500 rpm
